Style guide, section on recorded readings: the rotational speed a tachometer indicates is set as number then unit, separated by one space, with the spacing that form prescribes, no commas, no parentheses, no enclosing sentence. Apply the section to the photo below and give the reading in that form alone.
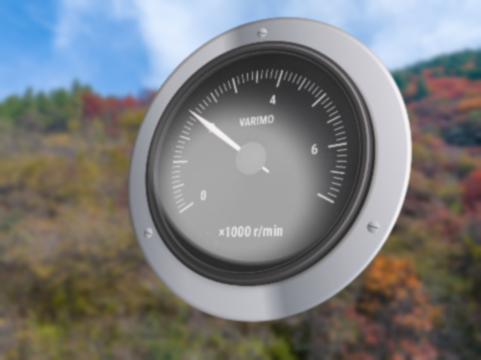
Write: 2000 rpm
